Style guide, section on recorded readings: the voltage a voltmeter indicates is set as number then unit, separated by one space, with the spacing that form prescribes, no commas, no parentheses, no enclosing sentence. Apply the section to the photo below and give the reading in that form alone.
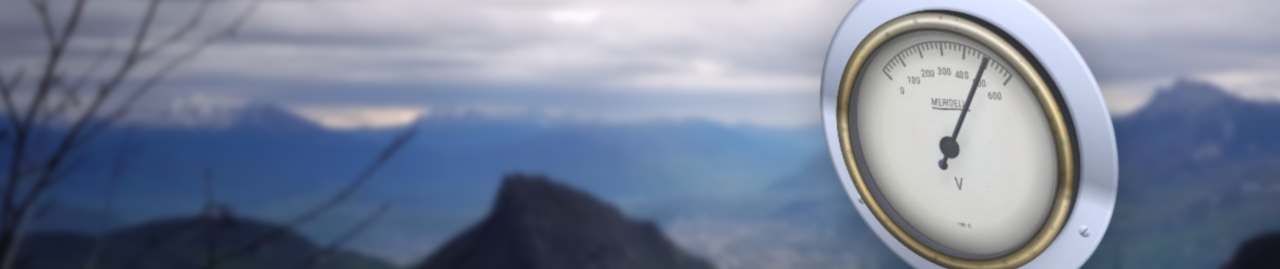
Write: 500 V
